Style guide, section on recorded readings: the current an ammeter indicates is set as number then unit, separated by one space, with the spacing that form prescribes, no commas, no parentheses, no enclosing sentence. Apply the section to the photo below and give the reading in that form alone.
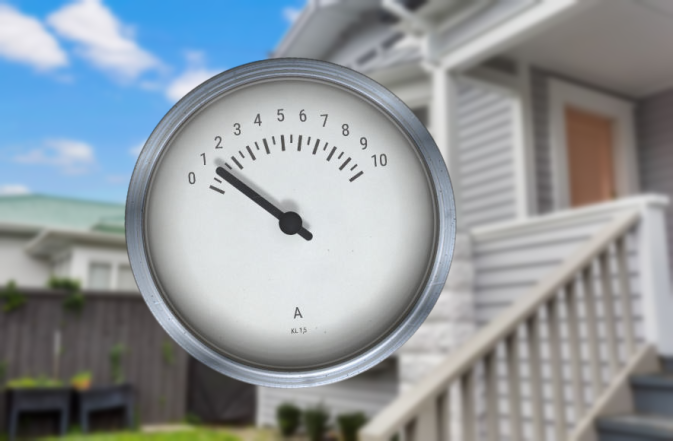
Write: 1 A
